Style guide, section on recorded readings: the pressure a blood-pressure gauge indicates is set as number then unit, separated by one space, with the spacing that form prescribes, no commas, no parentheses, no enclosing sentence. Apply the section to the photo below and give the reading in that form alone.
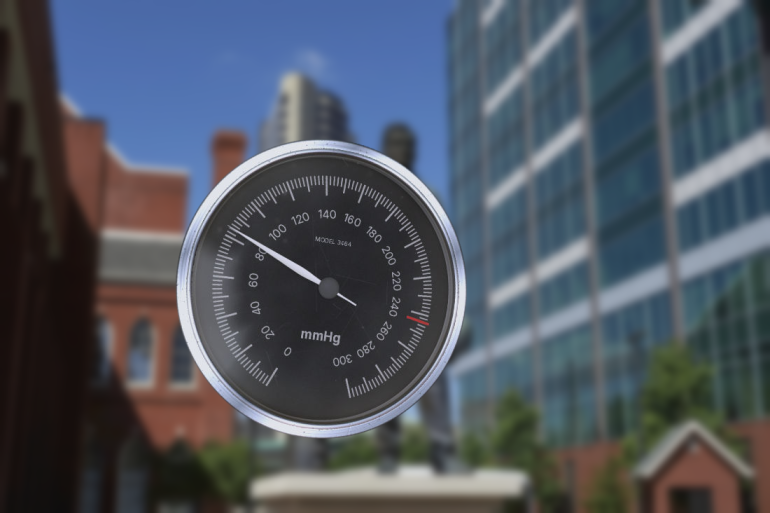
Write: 84 mmHg
